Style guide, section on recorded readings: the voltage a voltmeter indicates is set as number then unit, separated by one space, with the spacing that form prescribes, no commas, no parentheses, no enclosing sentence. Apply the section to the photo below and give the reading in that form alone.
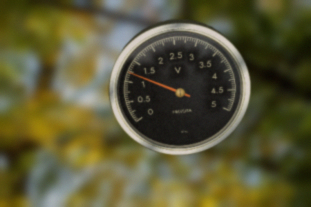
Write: 1.25 V
